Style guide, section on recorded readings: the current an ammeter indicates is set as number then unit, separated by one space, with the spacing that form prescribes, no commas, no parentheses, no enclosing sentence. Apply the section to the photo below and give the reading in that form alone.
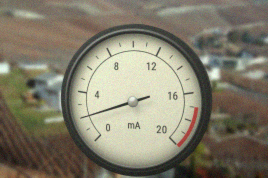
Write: 2 mA
